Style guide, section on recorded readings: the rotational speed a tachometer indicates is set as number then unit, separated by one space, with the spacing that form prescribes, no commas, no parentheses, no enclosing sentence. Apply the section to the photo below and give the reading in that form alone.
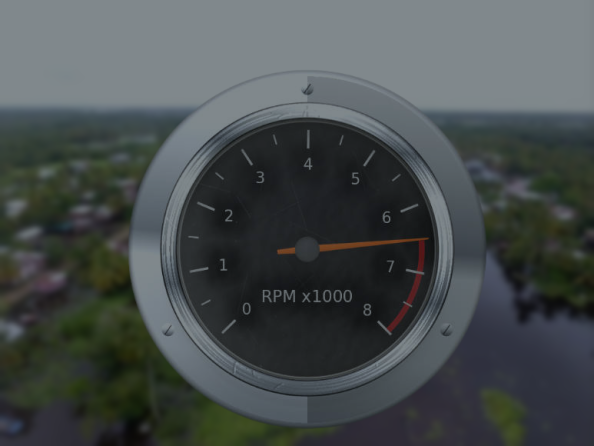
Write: 6500 rpm
